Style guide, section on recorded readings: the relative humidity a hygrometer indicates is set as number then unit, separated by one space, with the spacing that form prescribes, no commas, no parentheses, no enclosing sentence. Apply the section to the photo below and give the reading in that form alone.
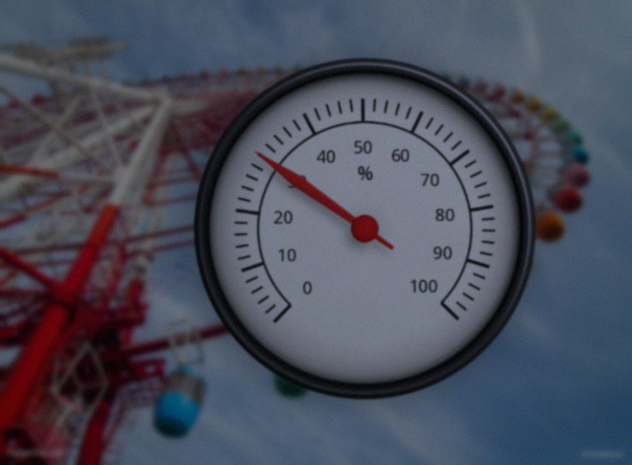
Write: 30 %
